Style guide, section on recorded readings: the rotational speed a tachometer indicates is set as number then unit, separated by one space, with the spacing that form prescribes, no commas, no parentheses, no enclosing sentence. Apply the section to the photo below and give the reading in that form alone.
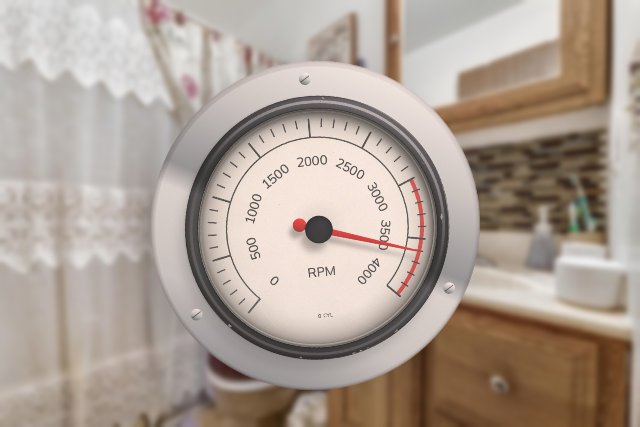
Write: 3600 rpm
